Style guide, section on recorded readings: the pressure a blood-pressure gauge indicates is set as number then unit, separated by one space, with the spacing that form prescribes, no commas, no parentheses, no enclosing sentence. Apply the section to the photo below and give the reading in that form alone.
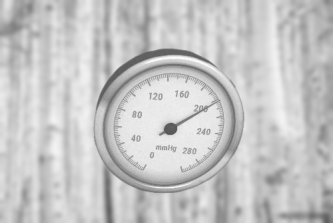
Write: 200 mmHg
